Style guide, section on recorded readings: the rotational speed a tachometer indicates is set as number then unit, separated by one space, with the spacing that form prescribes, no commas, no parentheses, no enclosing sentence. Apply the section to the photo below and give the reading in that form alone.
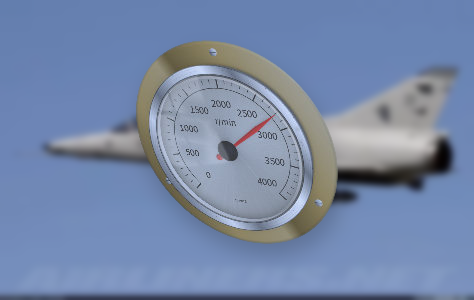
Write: 2800 rpm
